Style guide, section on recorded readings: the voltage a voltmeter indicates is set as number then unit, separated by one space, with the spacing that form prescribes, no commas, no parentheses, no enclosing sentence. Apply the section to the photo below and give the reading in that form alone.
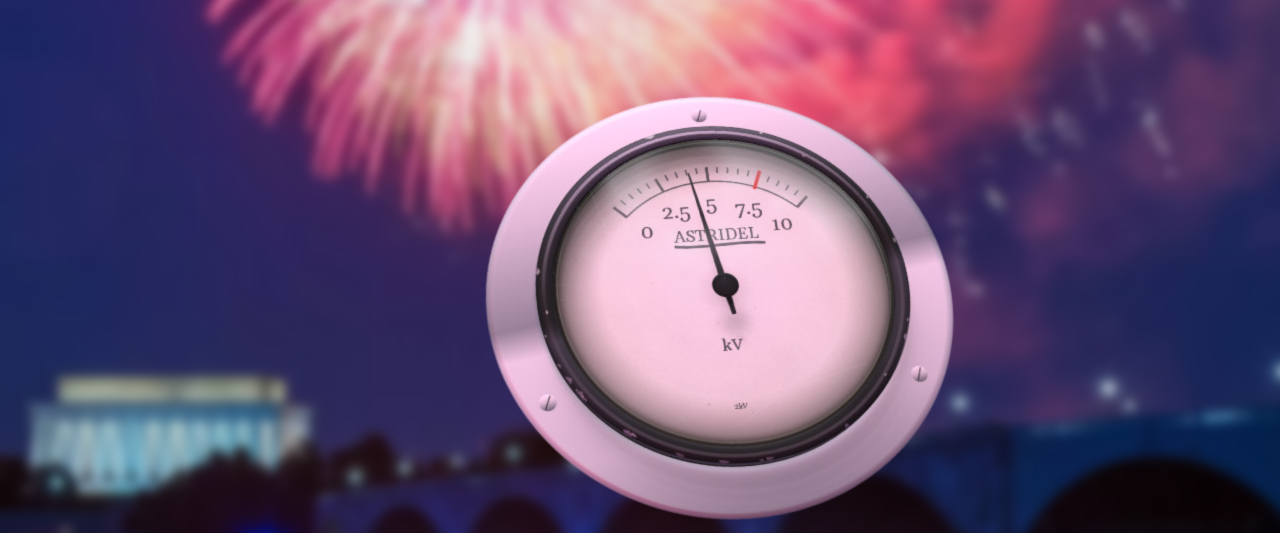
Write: 4 kV
